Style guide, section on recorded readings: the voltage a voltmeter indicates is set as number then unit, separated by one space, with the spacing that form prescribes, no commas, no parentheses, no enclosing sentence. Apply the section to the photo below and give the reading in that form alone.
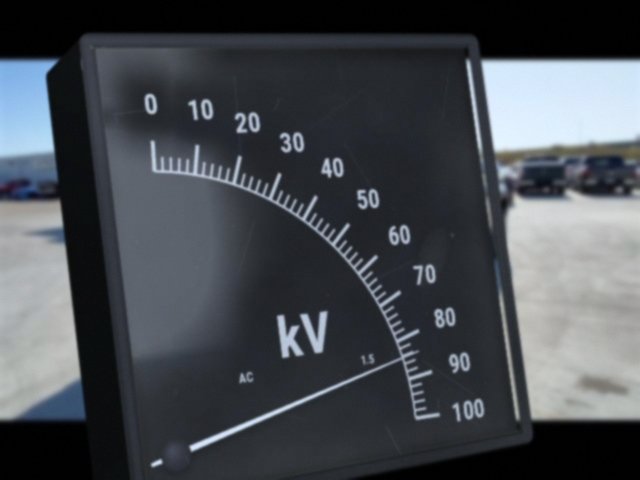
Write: 84 kV
